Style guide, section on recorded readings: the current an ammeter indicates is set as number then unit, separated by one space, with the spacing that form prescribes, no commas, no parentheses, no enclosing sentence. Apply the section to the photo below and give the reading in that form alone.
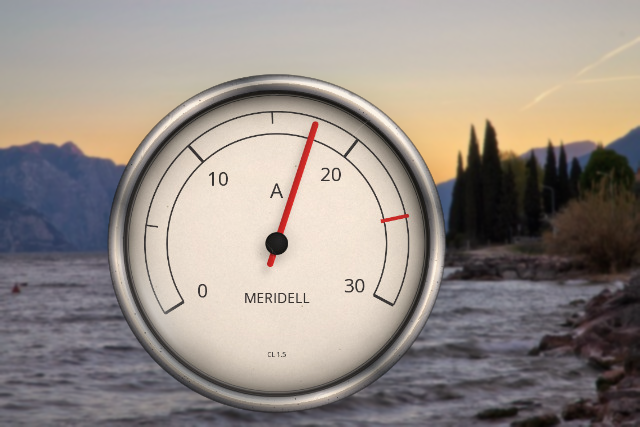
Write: 17.5 A
